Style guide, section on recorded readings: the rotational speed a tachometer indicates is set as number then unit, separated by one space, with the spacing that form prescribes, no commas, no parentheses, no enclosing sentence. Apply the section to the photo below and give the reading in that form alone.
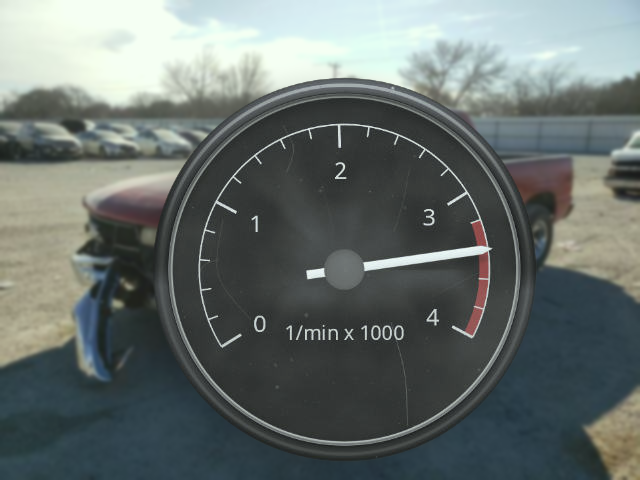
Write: 3400 rpm
